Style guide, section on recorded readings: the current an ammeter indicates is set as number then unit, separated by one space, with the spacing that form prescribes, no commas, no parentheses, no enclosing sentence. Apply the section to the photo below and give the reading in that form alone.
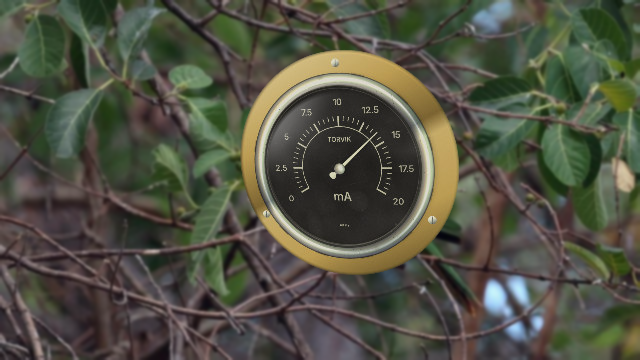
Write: 14 mA
